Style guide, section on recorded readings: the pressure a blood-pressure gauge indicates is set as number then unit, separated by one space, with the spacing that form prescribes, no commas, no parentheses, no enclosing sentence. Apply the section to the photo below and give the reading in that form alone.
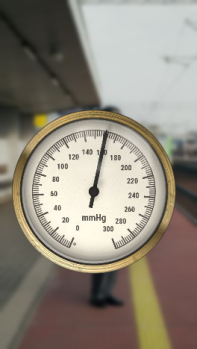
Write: 160 mmHg
